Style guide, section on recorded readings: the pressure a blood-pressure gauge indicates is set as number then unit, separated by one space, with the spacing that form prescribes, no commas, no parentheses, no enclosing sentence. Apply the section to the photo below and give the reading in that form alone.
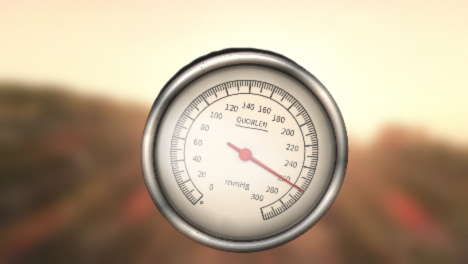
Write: 260 mmHg
